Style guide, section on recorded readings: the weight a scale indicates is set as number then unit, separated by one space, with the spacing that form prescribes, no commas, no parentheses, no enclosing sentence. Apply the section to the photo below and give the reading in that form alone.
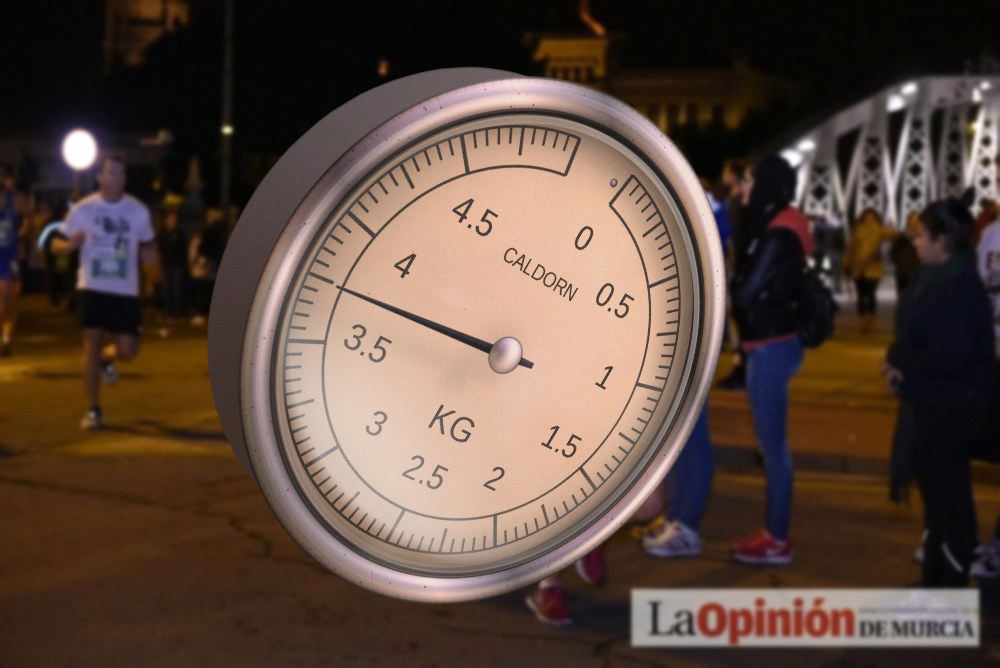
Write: 3.75 kg
